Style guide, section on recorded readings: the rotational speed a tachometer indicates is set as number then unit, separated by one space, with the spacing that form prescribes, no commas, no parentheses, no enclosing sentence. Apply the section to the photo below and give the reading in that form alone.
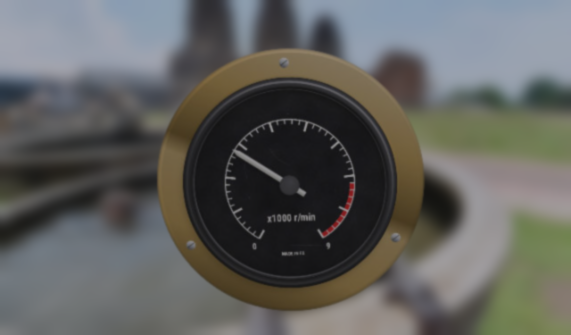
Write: 2800 rpm
